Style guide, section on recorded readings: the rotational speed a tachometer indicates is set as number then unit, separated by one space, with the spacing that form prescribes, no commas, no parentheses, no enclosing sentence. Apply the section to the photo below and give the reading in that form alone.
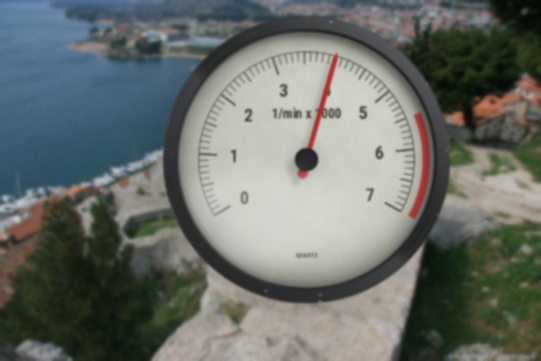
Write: 4000 rpm
